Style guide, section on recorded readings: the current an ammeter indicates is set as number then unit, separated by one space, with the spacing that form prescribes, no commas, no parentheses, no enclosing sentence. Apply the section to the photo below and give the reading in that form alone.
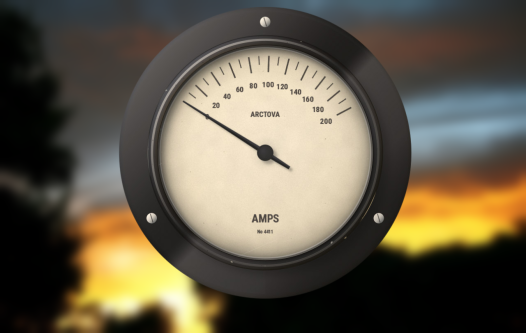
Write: 0 A
